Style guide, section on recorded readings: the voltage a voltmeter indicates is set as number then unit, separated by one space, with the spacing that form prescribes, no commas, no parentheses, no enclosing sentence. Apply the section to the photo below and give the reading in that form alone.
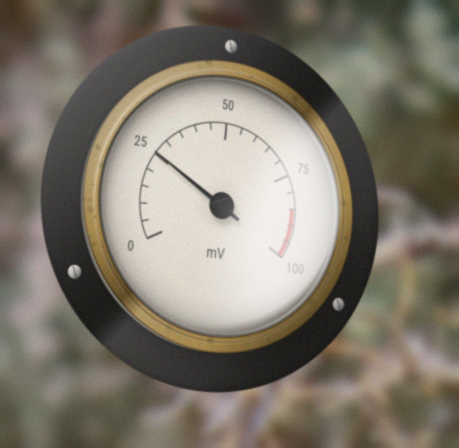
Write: 25 mV
